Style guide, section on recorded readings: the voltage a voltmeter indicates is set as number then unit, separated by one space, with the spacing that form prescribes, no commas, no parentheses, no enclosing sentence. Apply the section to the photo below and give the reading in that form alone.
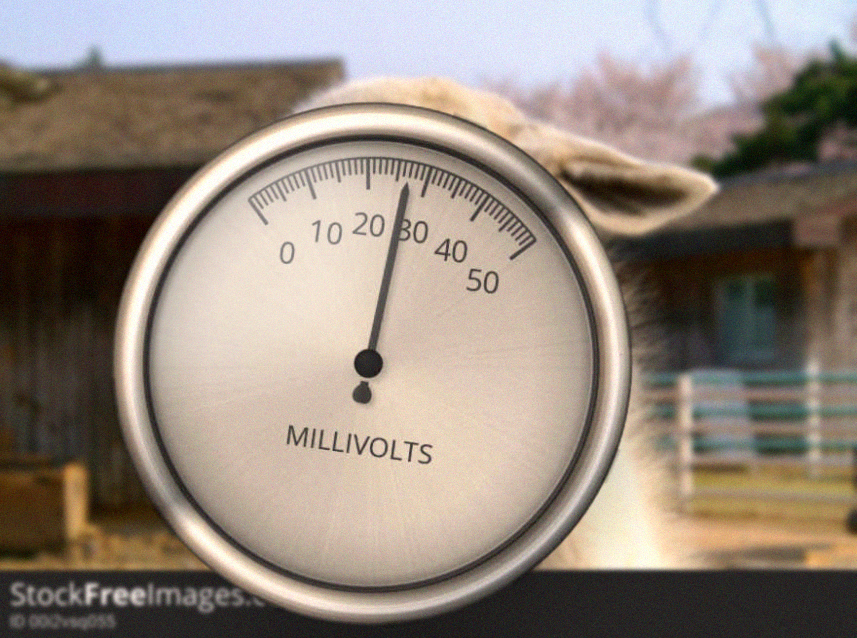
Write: 27 mV
